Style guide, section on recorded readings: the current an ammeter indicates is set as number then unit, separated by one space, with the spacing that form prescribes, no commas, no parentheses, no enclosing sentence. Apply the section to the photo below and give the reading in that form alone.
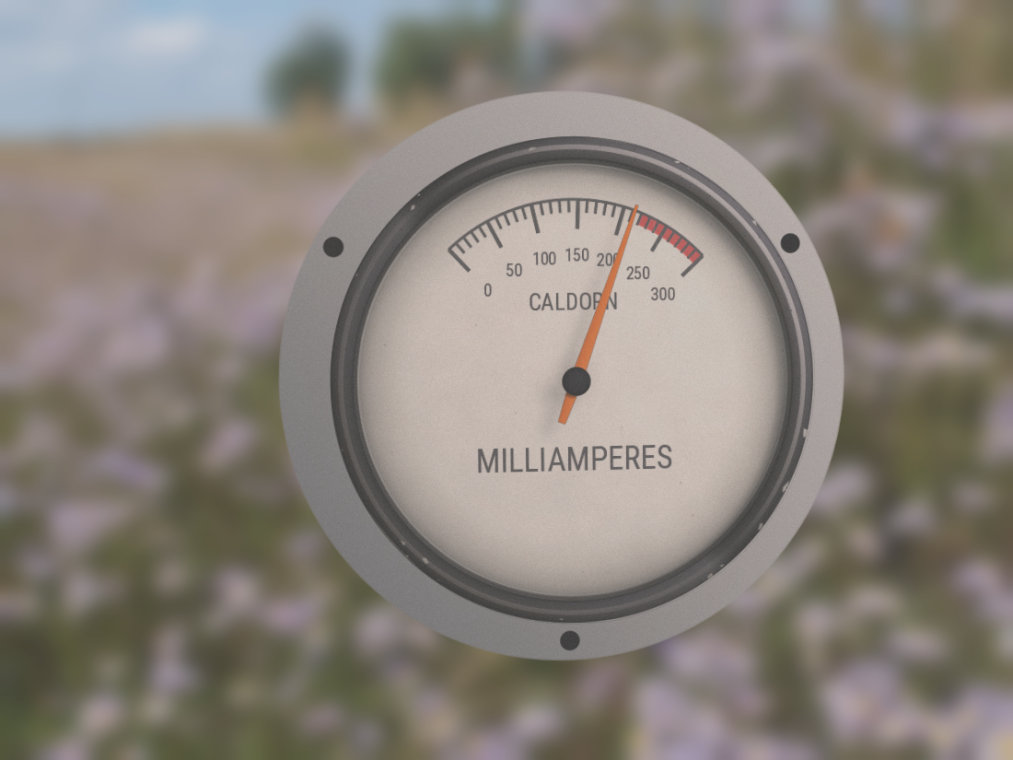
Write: 210 mA
